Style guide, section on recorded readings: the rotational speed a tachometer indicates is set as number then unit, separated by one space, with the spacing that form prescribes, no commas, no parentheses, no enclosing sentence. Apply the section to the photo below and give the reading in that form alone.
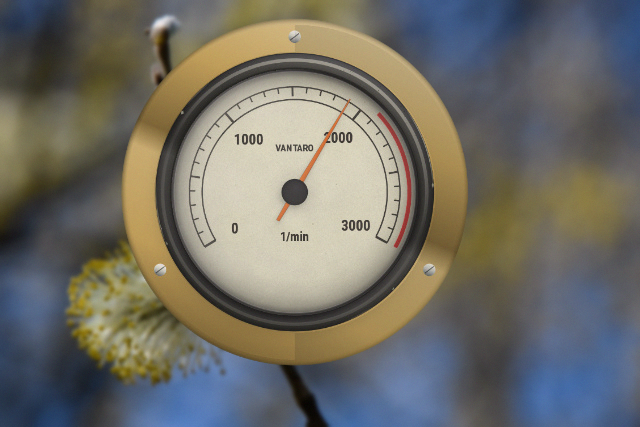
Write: 1900 rpm
